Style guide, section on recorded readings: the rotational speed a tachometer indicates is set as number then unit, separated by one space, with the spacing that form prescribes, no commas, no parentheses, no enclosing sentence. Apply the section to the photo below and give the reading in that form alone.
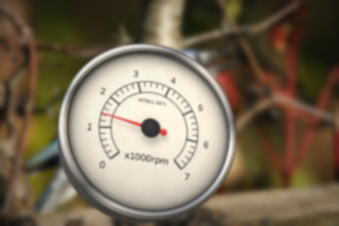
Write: 1400 rpm
